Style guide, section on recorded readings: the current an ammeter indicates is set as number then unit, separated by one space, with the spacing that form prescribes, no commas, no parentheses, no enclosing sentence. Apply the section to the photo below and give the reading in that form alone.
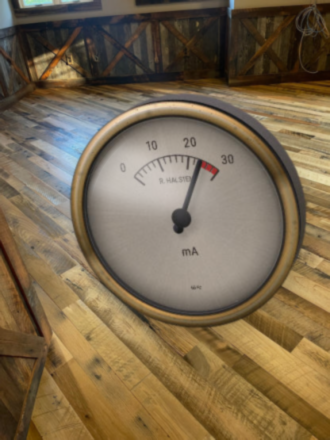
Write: 24 mA
